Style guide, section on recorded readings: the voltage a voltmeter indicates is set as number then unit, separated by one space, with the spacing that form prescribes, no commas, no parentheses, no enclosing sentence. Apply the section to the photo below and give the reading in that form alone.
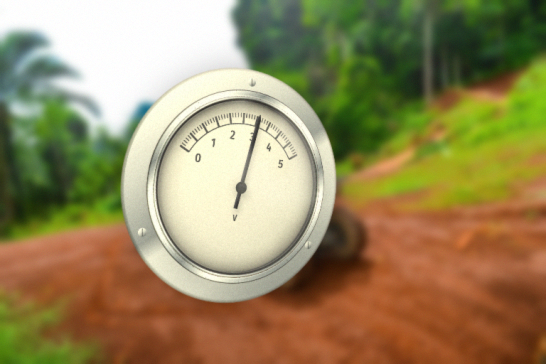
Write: 3 V
